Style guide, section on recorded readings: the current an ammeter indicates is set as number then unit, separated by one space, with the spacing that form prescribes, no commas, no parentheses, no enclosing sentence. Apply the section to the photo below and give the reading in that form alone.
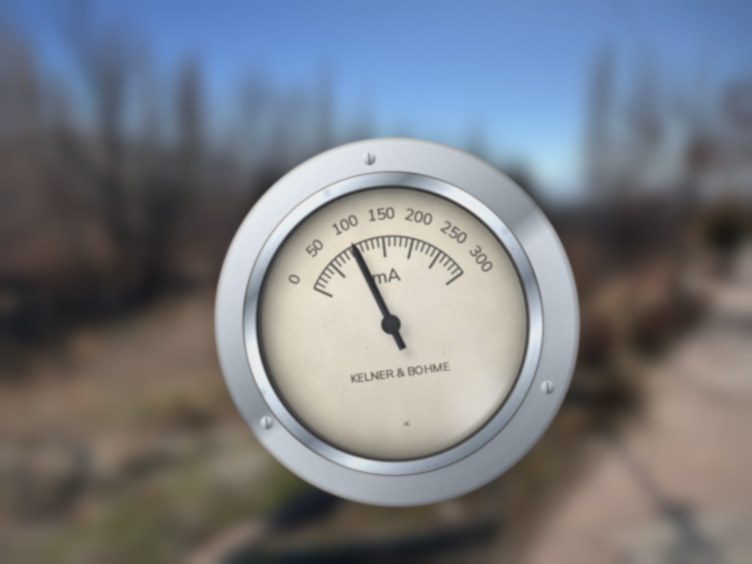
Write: 100 mA
